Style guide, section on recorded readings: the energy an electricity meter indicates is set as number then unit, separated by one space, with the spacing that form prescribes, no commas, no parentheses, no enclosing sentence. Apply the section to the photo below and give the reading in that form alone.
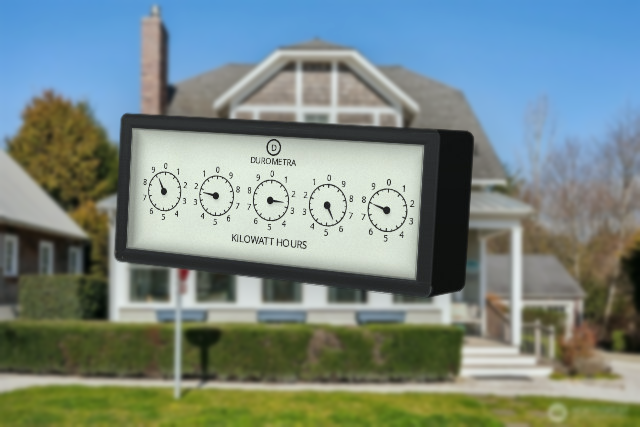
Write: 92258 kWh
